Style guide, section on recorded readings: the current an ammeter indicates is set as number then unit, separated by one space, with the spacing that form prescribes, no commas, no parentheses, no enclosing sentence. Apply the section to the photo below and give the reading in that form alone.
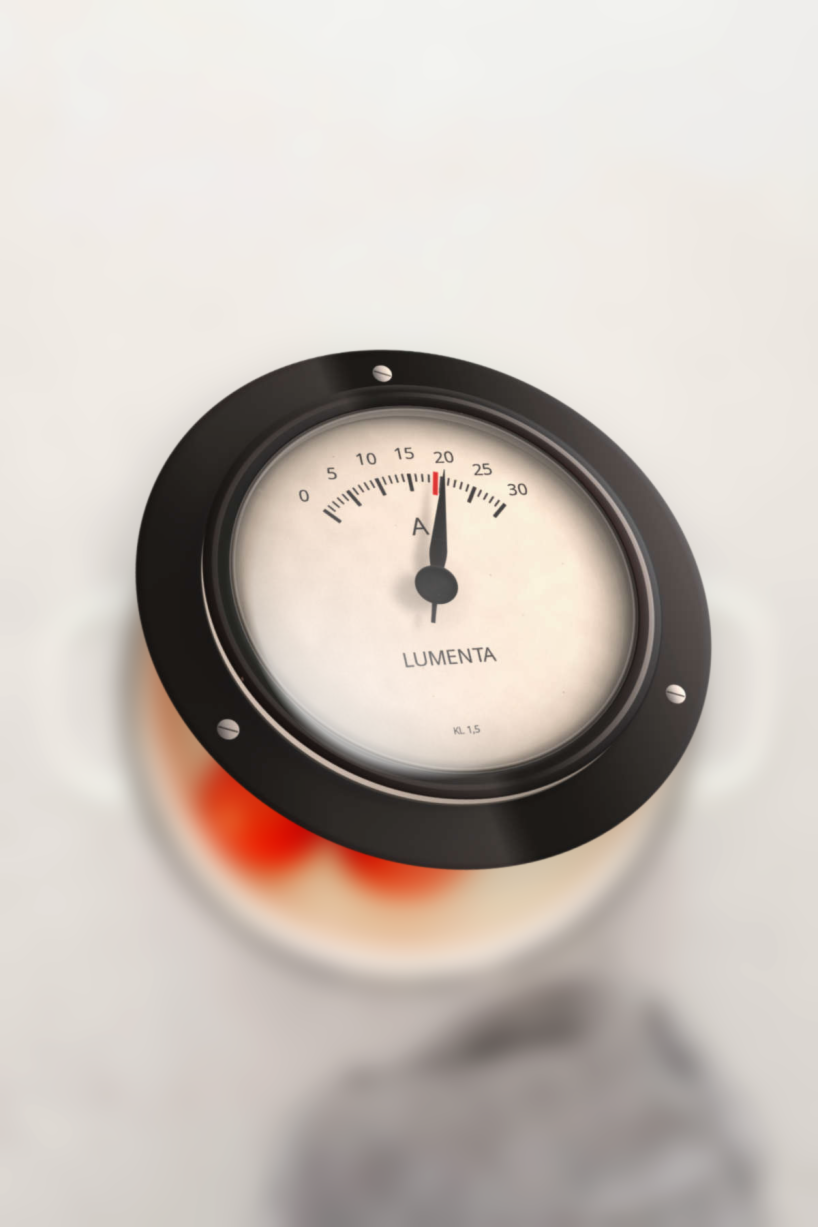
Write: 20 A
